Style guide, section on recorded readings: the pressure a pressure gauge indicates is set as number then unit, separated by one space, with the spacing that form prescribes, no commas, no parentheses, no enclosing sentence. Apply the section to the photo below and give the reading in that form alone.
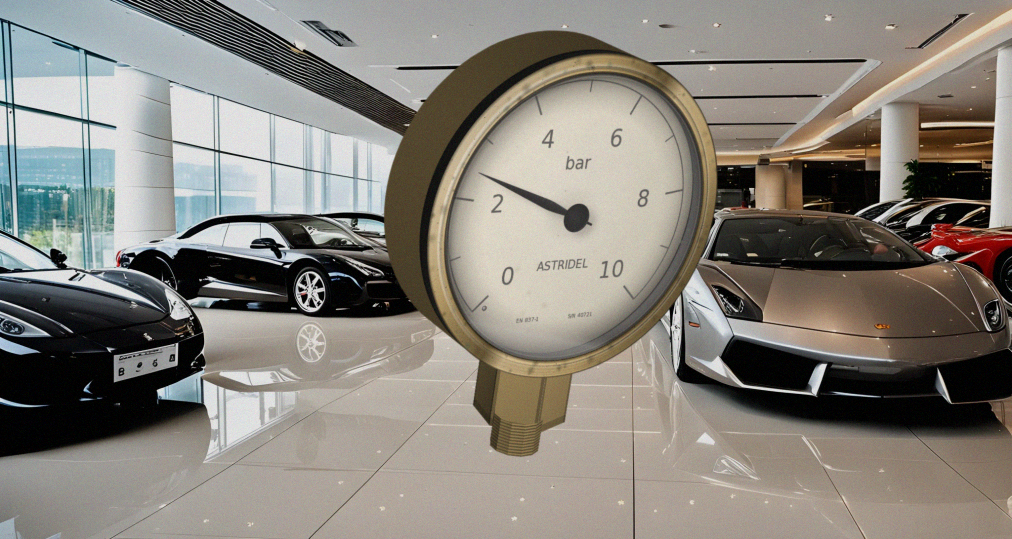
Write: 2.5 bar
